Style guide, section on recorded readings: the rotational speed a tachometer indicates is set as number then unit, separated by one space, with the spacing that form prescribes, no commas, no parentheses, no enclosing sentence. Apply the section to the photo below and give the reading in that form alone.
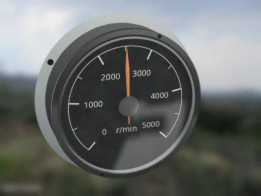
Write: 2500 rpm
